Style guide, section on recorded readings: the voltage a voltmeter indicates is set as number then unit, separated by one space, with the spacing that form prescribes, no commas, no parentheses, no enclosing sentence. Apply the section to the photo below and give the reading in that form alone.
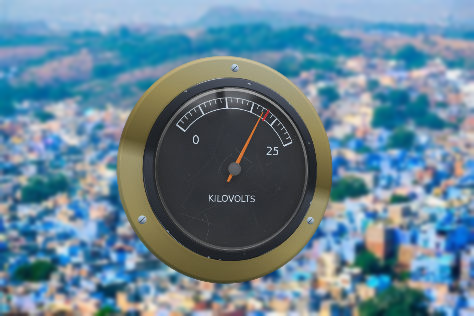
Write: 17 kV
